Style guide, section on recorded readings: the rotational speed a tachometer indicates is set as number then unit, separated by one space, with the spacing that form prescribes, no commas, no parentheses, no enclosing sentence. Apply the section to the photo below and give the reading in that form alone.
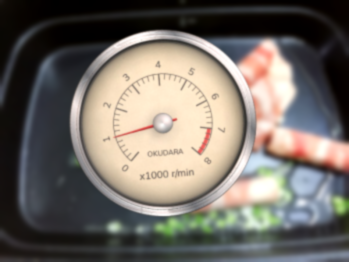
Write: 1000 rpm
